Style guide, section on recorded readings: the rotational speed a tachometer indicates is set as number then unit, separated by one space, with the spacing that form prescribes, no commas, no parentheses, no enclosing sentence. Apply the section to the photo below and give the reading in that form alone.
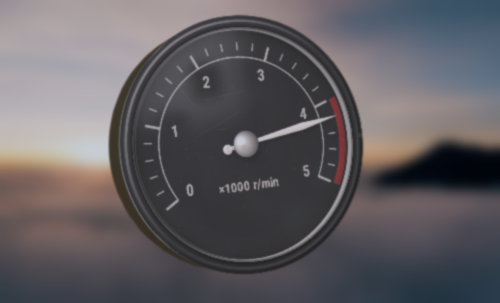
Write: 4200 rpm
